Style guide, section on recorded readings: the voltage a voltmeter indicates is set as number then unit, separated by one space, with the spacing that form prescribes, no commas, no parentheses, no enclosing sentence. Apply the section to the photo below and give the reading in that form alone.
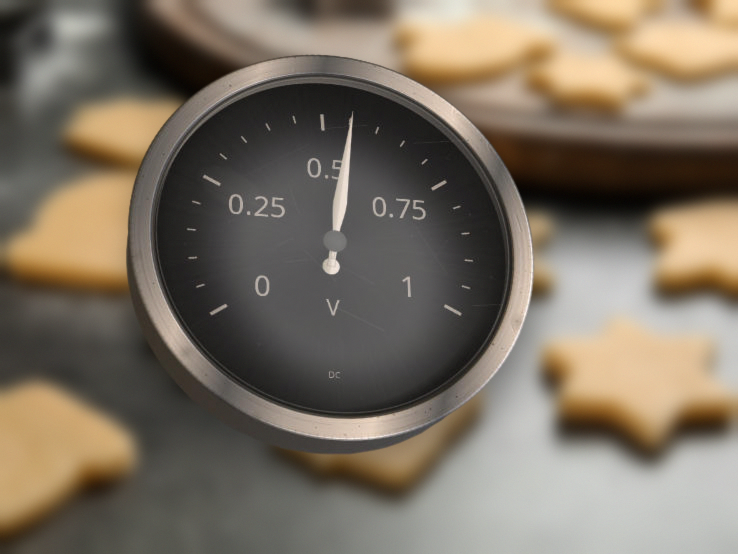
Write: 0.55 V
